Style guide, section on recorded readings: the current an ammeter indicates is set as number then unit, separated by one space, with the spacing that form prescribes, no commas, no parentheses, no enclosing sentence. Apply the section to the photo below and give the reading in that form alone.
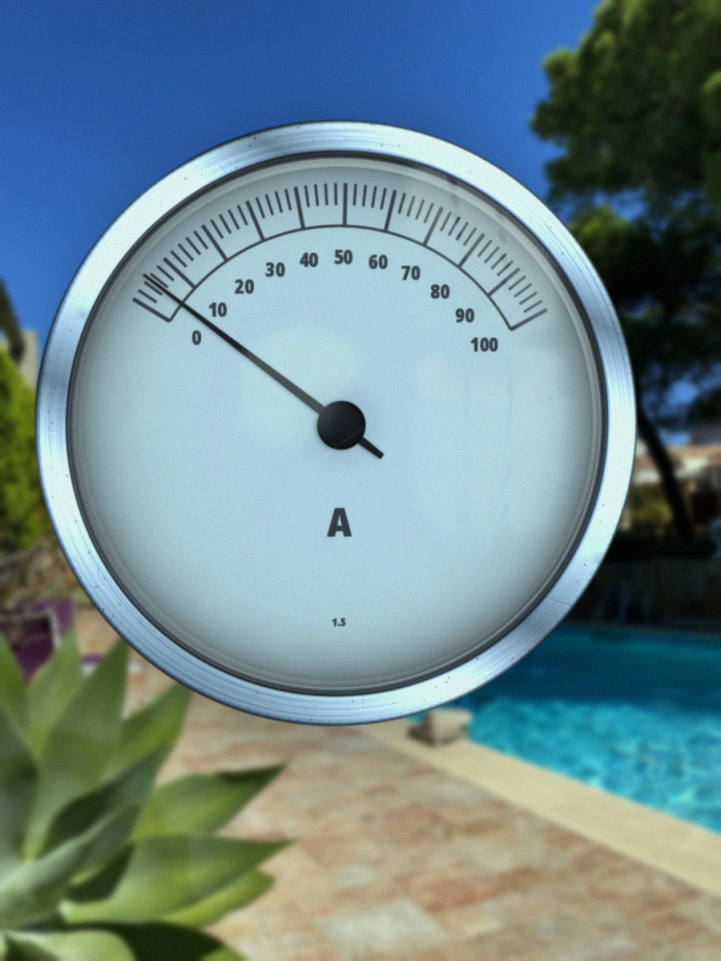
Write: 5 A
